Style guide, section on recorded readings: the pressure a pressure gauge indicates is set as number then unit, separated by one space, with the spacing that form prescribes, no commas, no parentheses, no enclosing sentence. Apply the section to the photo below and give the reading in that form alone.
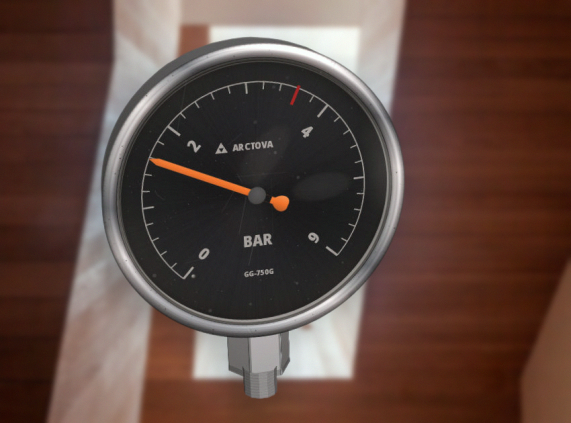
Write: 1.6 bar
